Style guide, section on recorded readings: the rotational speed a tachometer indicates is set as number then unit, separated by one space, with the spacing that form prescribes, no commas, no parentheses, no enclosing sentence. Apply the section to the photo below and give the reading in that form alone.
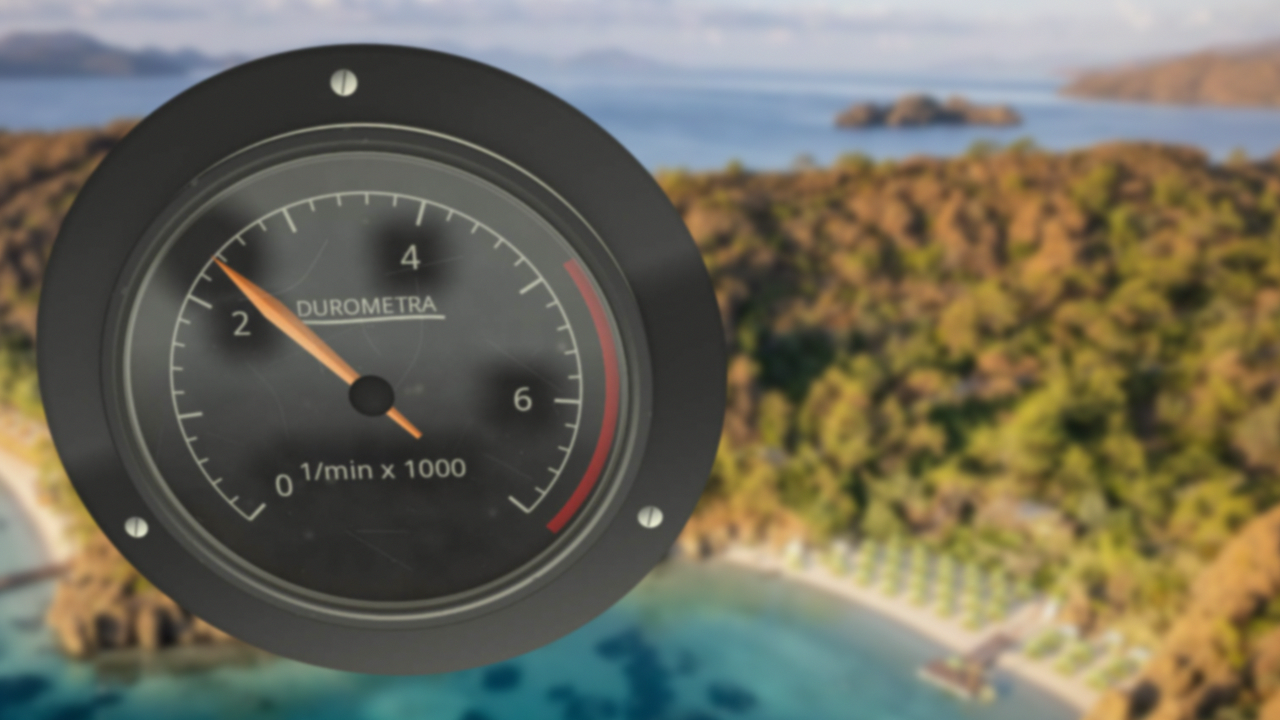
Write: 2400 rpm
